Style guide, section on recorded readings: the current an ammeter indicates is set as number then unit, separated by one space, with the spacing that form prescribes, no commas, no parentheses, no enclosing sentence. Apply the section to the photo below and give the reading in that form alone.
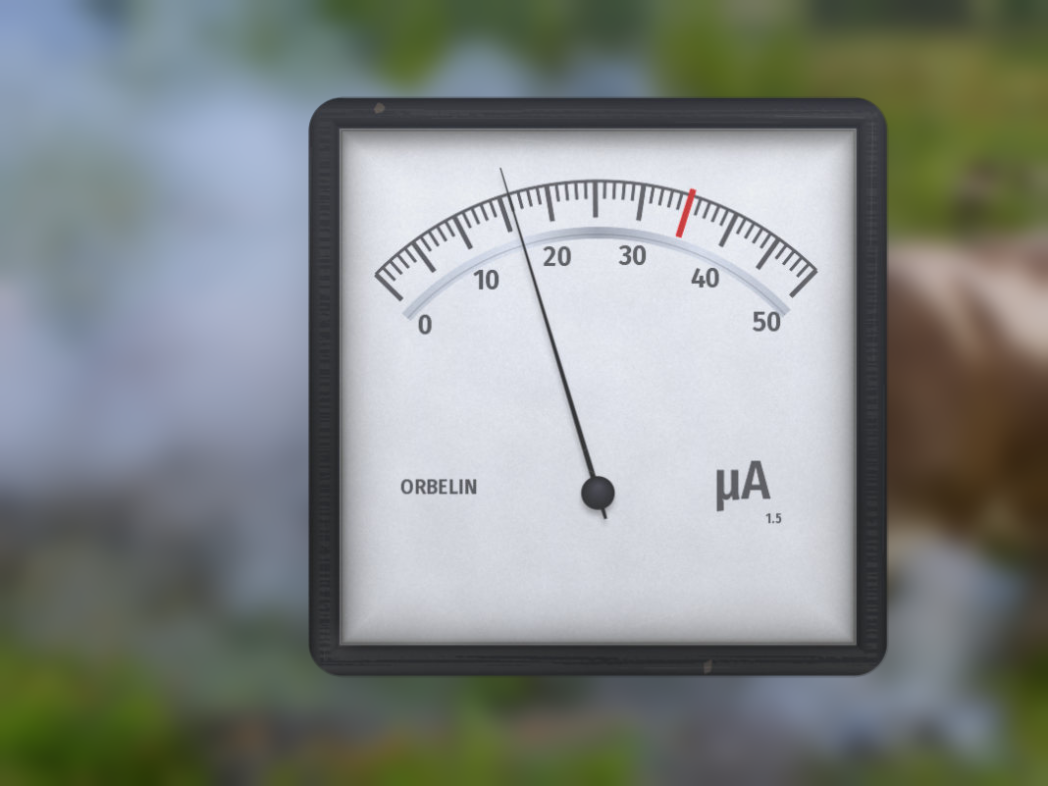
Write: 16 µA
